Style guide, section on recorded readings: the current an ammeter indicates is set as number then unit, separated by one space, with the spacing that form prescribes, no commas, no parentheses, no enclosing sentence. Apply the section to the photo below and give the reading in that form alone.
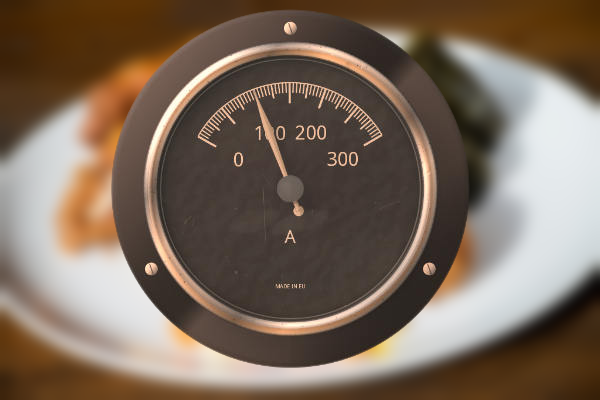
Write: 100 A
